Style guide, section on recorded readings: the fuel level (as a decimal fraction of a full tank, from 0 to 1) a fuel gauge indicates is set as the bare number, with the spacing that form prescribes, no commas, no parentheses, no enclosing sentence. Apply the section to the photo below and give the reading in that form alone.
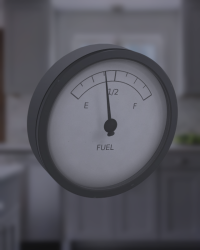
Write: 0.375
